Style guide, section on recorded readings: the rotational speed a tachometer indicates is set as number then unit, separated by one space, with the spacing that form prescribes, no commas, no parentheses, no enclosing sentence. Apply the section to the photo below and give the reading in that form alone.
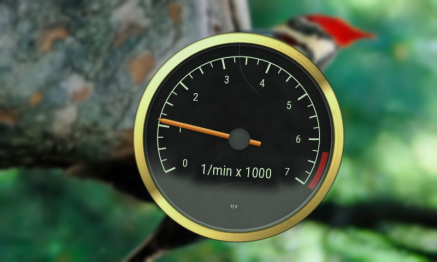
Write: 1125 rpm
